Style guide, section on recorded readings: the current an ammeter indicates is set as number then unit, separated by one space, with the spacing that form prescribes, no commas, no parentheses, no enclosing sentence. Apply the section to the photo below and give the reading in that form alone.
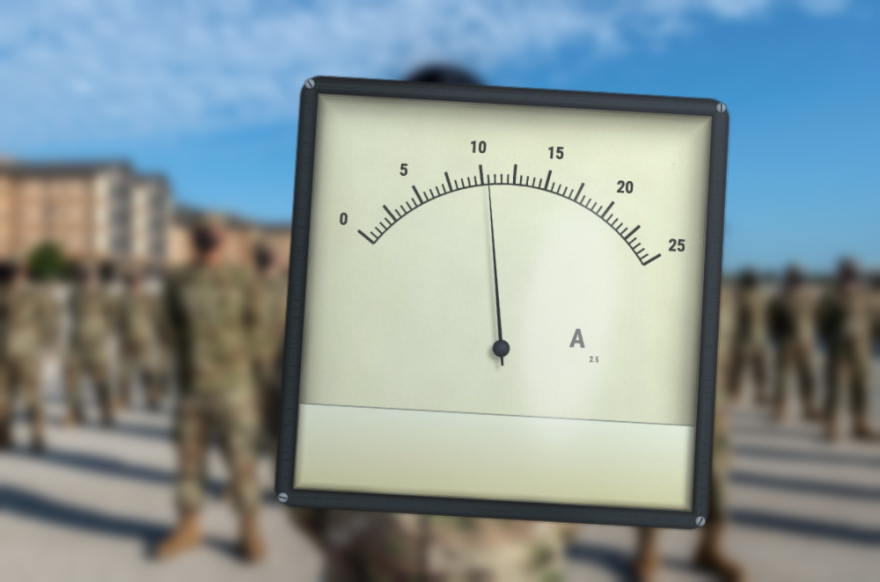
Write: 10.5 A
